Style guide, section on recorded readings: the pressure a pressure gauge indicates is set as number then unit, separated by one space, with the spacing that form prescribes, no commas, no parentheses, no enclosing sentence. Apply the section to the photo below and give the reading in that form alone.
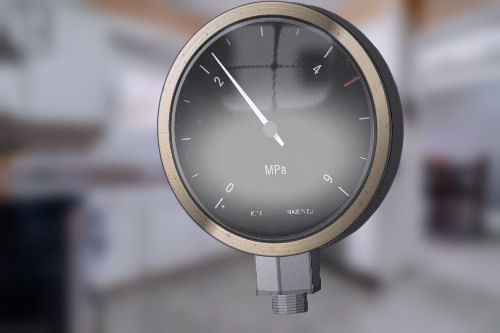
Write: 2.25 MPa
